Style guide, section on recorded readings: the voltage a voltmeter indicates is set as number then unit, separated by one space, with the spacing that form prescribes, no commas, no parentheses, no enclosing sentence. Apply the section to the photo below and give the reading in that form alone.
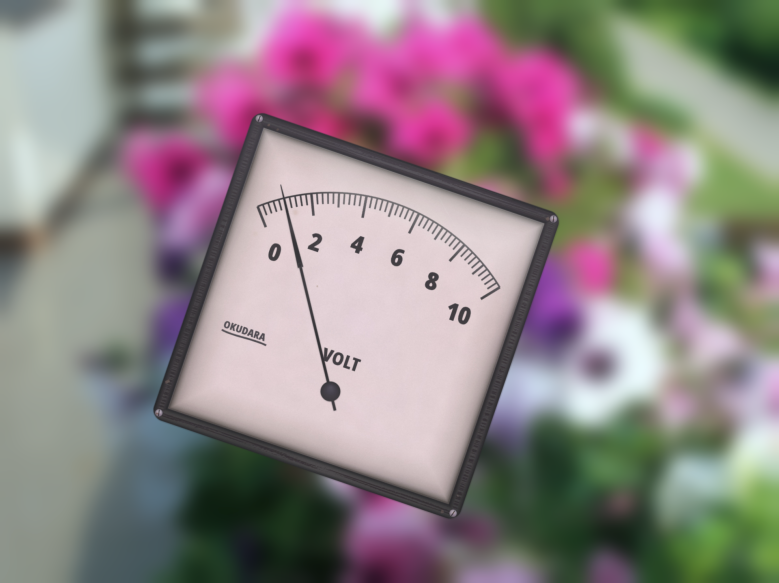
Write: 1 V
